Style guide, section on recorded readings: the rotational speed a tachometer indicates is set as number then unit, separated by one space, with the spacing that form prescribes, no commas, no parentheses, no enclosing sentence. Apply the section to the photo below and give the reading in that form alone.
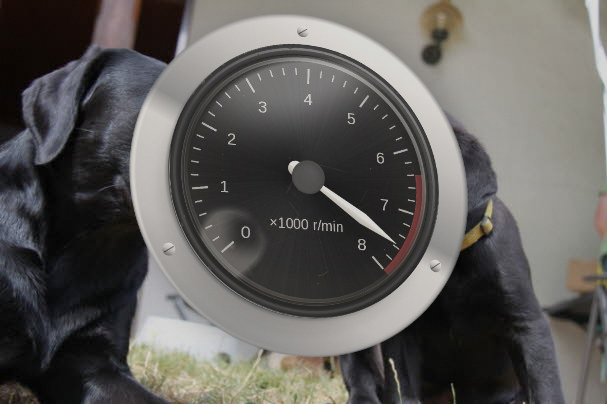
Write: 7600 rpm
